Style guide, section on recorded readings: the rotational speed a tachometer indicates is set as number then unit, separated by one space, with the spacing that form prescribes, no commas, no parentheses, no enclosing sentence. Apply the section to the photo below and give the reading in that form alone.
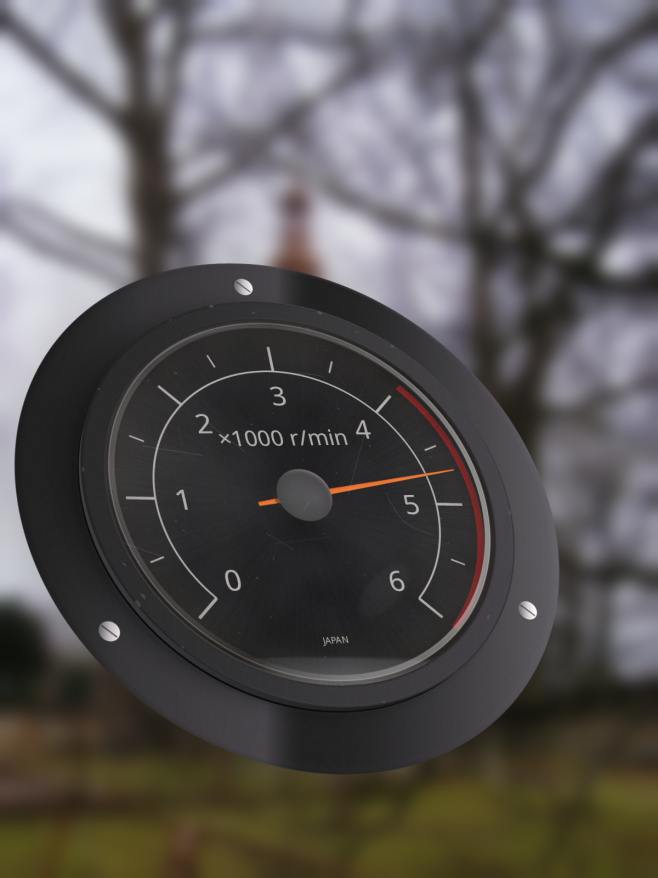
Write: 4750 rpm
